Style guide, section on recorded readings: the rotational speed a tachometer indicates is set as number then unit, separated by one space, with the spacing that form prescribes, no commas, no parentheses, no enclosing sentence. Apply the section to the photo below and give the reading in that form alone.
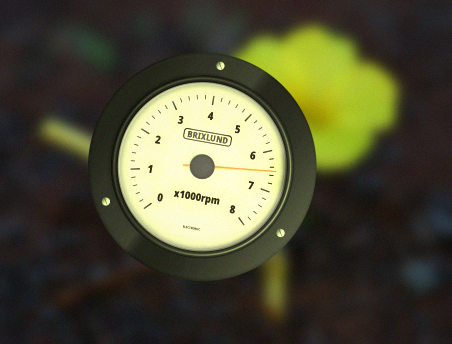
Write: 6500 rpm
